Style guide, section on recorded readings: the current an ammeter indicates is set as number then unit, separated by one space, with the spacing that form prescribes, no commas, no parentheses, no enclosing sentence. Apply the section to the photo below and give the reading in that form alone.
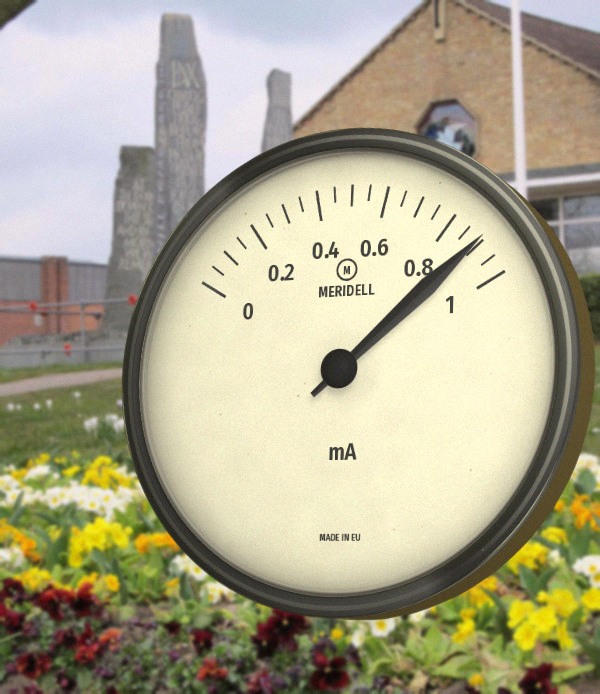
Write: 0.9 mA
